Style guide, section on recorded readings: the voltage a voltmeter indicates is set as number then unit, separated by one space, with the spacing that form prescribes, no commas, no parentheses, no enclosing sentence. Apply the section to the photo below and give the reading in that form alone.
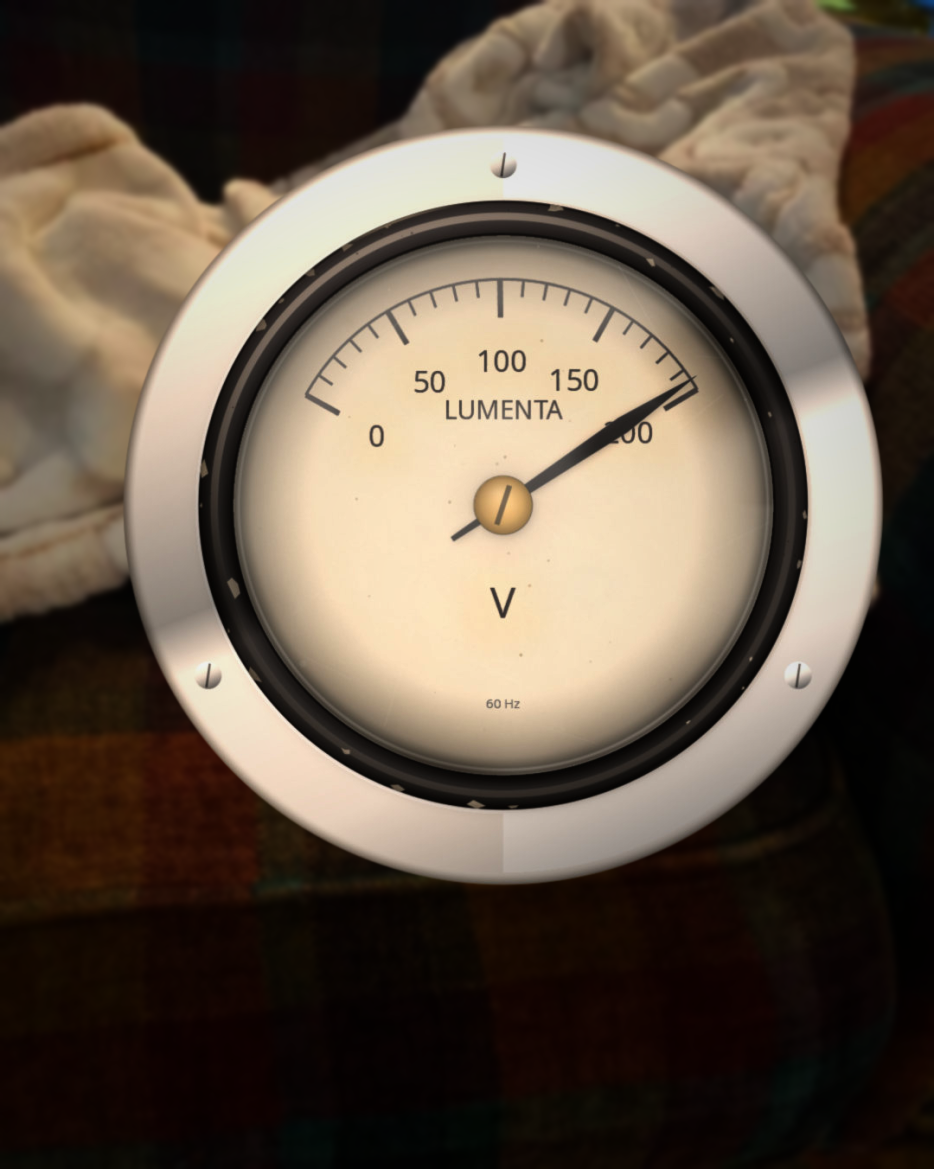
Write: 195 V
